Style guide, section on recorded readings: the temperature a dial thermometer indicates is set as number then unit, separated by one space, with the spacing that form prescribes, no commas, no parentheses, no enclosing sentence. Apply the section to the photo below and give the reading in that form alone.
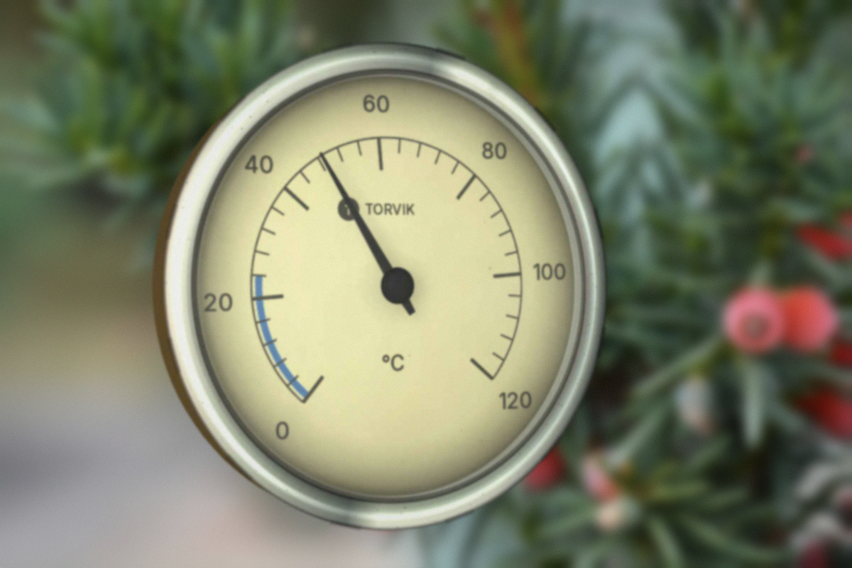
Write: 48 °C
